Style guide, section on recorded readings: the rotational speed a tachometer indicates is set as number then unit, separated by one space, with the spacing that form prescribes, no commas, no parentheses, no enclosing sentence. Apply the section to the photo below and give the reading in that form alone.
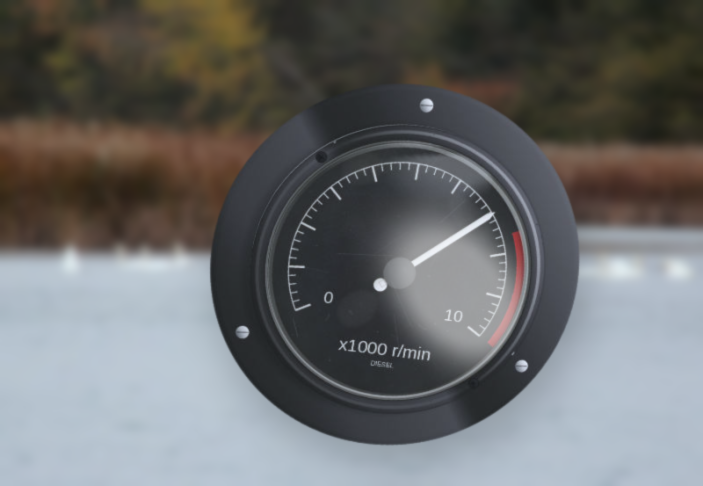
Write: 7000 rpm
